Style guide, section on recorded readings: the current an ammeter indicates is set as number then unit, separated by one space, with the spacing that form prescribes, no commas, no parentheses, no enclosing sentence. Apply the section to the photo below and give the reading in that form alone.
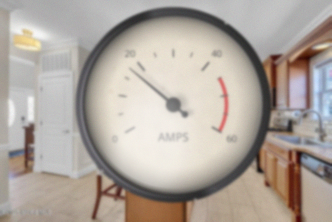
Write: 17.5 A
